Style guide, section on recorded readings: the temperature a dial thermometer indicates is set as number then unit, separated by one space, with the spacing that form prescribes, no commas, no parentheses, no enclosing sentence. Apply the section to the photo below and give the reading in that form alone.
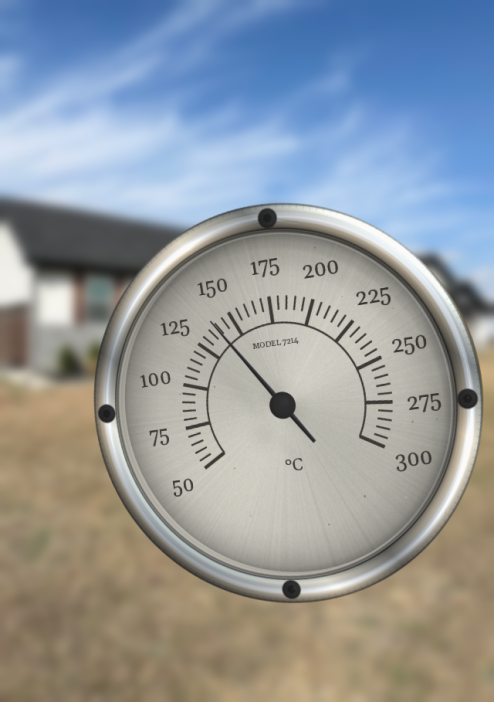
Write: 140 °C
